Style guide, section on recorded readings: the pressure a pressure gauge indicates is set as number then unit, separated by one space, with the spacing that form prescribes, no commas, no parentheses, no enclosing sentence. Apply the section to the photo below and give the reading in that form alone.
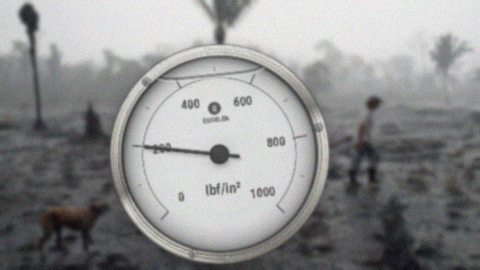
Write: 200 psi
